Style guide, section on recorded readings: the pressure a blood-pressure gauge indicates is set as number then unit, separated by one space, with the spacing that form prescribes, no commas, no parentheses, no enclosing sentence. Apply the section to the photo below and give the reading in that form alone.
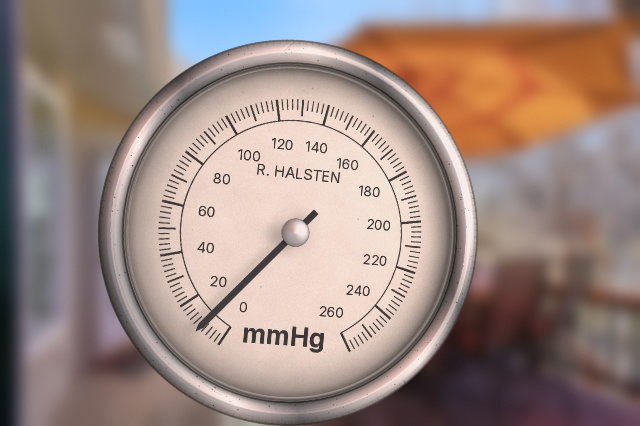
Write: 10 mmHg
